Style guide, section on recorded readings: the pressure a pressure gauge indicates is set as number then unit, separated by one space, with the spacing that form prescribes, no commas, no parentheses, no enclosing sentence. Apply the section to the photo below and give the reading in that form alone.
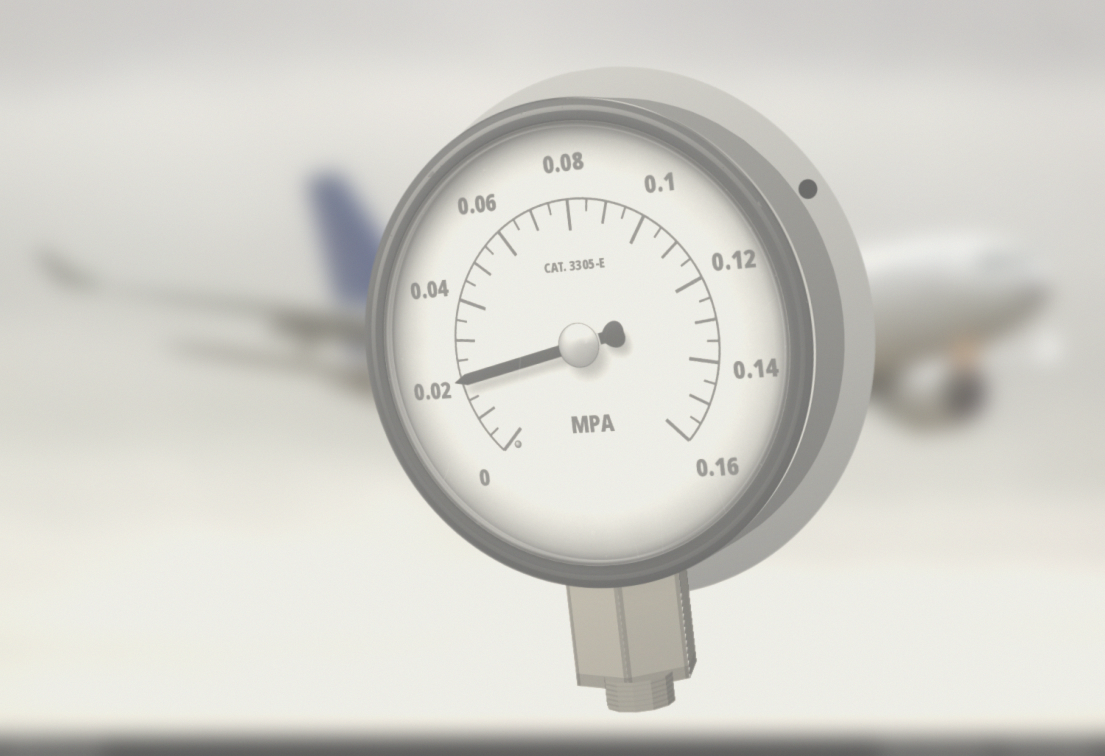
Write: 0.02 MPa
